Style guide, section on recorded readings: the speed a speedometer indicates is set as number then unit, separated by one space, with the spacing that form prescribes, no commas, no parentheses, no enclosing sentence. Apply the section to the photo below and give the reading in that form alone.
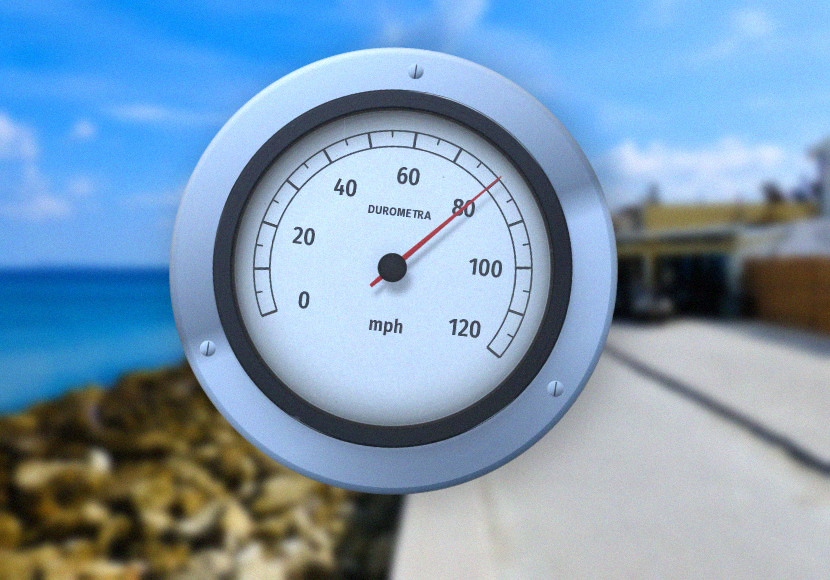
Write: 80 mph
